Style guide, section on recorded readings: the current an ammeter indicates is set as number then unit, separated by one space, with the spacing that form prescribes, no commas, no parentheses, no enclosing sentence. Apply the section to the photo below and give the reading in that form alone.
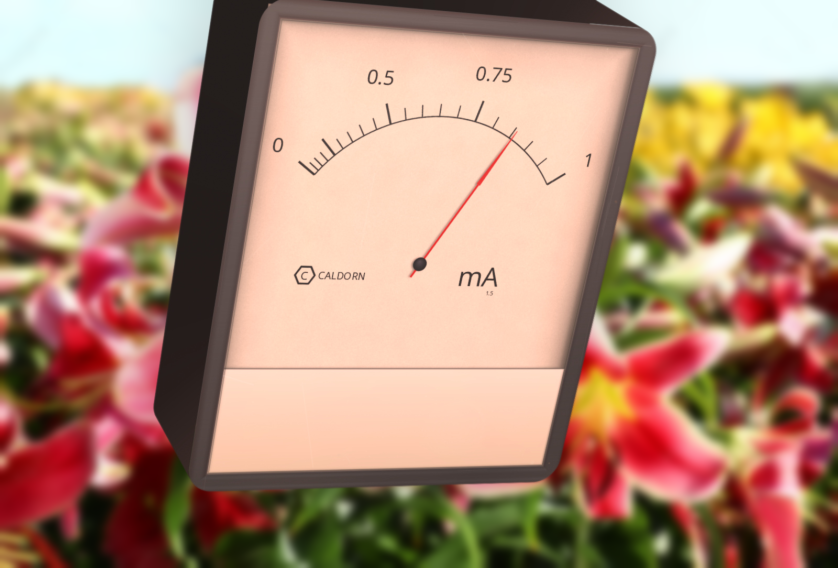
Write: 0.85 mA
